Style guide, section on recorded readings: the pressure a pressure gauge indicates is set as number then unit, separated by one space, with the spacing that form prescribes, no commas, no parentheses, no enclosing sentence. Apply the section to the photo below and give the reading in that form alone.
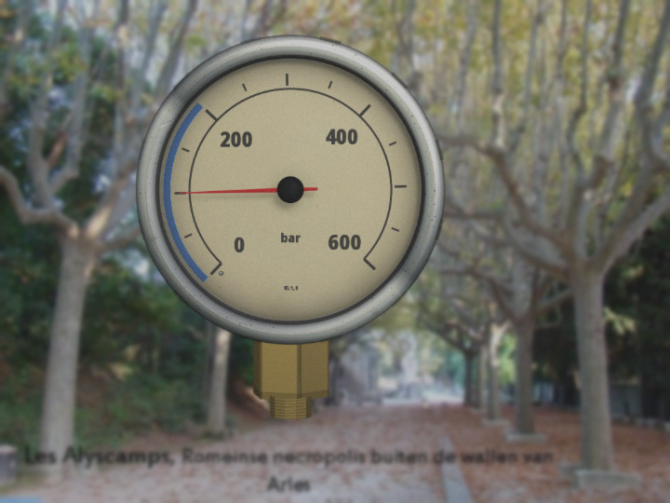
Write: 100 bar
